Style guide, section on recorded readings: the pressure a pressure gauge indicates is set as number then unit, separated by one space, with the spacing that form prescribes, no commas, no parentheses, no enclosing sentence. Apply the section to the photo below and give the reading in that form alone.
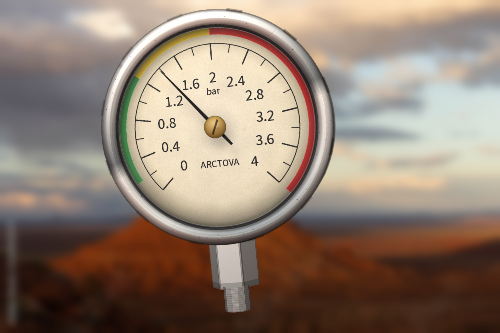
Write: 1.4 bar
